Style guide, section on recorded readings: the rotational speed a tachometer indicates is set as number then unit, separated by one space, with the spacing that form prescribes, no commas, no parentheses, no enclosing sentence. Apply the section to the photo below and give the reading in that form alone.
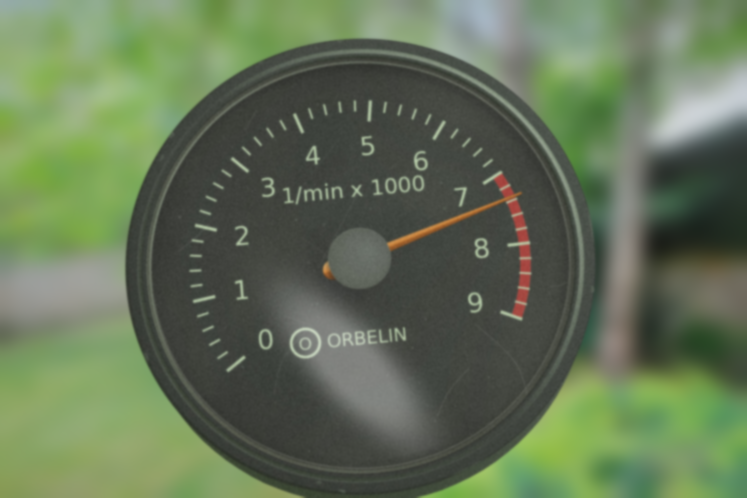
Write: 7400 rpm
